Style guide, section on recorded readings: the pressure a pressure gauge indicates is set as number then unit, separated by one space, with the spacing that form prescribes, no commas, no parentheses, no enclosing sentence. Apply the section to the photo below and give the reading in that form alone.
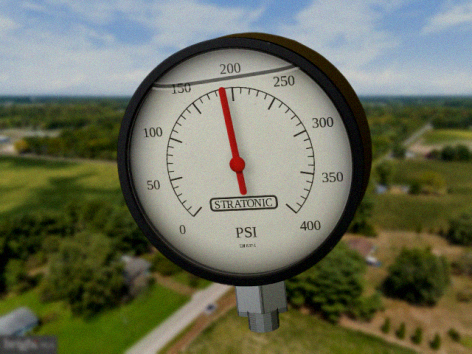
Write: 190 psi
